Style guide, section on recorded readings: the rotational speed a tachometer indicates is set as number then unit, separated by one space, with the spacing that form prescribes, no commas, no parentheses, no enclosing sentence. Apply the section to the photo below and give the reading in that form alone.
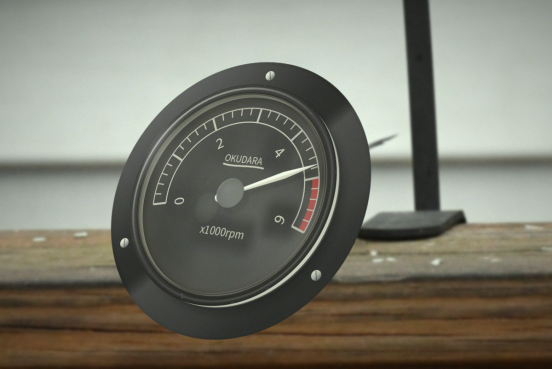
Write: 4800 rpm
